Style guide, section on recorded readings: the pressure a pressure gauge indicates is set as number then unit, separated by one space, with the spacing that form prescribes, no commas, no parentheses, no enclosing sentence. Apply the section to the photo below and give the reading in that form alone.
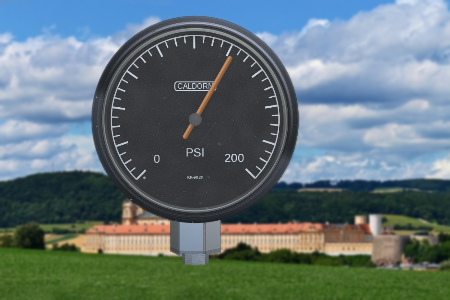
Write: 122.5 psi
